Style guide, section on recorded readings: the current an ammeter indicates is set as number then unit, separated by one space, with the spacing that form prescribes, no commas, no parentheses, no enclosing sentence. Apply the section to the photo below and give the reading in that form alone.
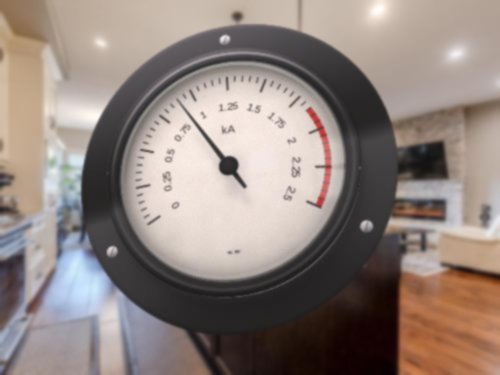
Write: 0.9 kA
